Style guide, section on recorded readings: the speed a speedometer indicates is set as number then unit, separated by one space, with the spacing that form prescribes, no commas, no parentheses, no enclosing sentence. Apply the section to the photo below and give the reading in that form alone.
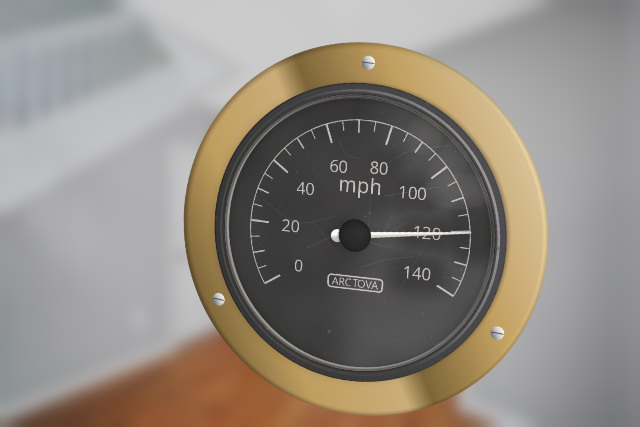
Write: 120 mph
